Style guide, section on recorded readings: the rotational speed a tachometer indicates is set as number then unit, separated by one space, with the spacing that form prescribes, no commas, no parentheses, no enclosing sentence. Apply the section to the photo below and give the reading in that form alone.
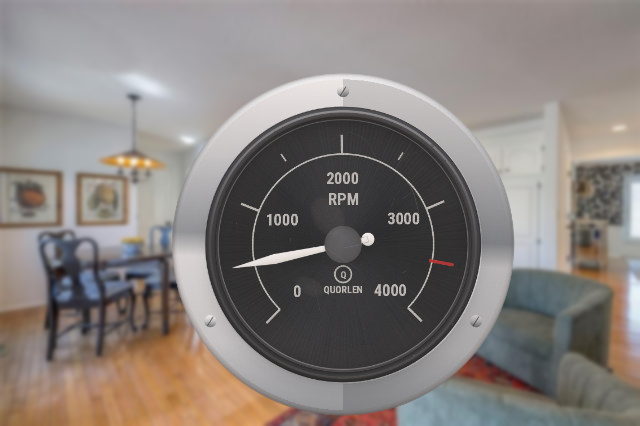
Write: 500 rpm
